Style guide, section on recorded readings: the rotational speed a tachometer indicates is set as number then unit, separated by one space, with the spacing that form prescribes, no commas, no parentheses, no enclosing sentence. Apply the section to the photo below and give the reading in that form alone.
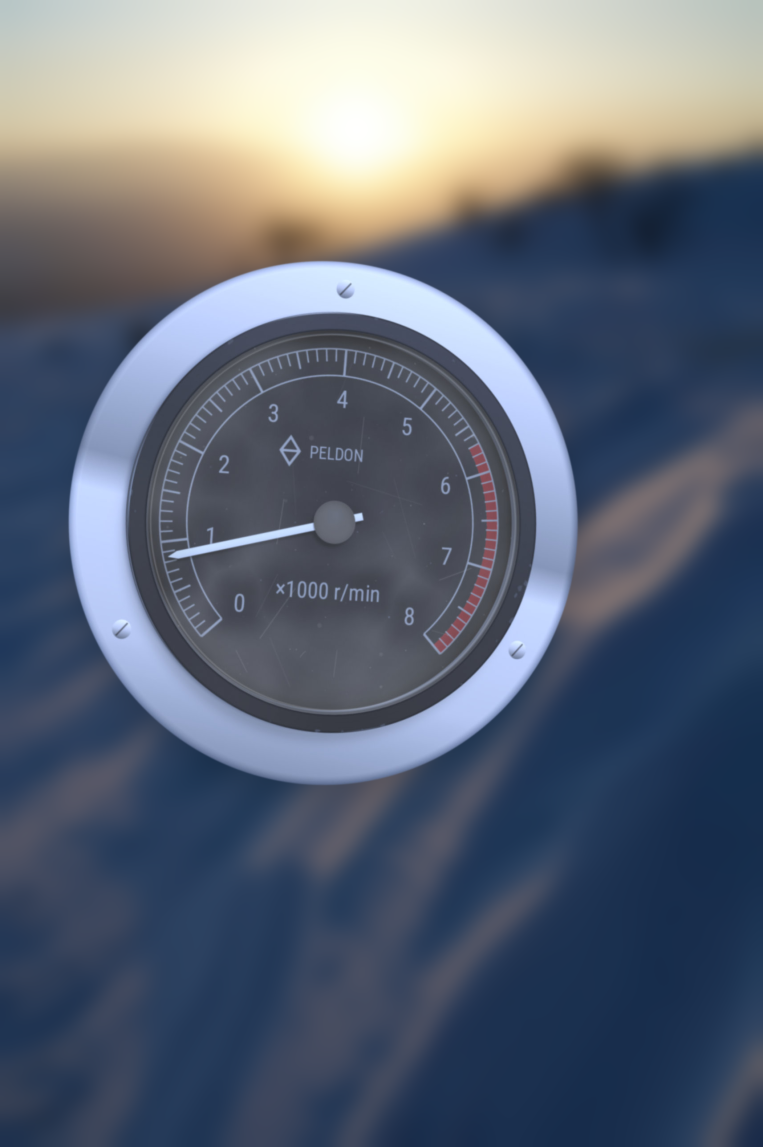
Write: 850 rpm
